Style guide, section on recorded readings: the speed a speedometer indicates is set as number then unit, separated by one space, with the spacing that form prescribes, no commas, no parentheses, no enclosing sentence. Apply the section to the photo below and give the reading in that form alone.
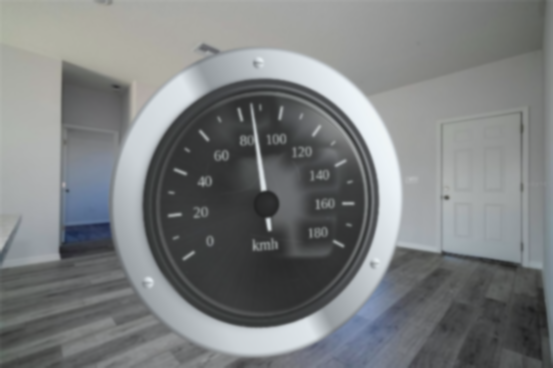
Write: 85 km/h
